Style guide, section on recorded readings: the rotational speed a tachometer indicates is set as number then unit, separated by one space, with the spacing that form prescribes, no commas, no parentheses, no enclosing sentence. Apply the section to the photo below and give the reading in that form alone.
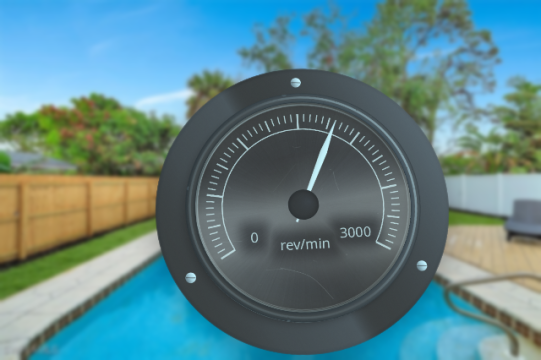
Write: 1800 rpm
